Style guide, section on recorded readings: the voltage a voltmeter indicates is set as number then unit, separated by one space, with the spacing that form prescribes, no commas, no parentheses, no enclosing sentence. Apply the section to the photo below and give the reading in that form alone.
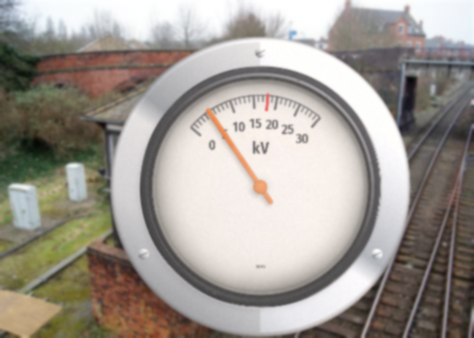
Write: 5 kV
